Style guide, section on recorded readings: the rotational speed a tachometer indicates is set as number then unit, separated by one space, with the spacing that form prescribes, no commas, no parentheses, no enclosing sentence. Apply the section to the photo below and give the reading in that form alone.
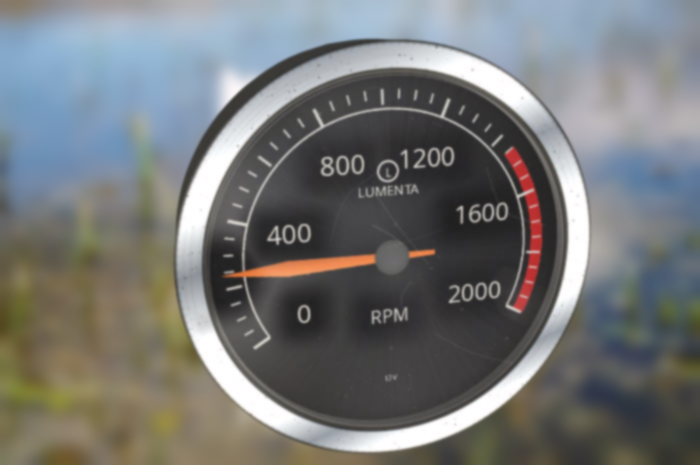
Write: 250 rpm
